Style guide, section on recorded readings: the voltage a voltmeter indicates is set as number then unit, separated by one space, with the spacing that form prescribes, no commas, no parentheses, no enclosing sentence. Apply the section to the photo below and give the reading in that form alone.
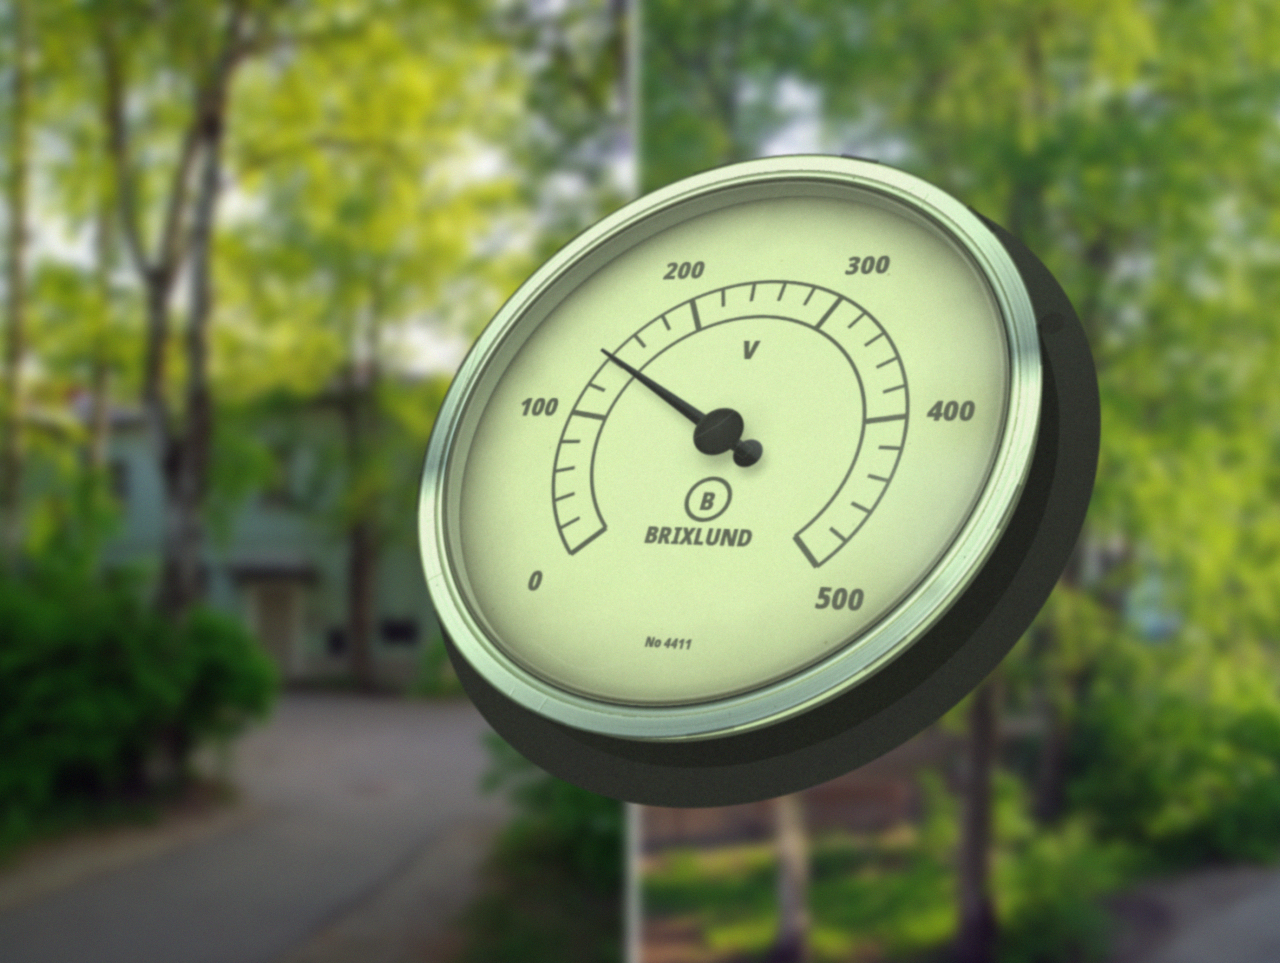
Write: 140 V
